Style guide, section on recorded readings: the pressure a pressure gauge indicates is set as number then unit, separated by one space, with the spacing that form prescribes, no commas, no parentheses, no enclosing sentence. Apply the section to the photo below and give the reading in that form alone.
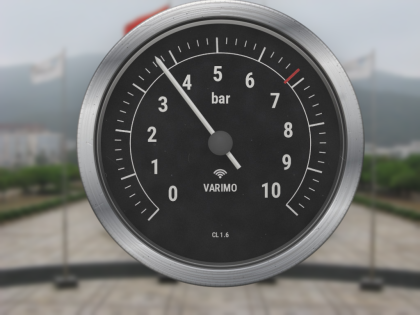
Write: 3.7 bar
